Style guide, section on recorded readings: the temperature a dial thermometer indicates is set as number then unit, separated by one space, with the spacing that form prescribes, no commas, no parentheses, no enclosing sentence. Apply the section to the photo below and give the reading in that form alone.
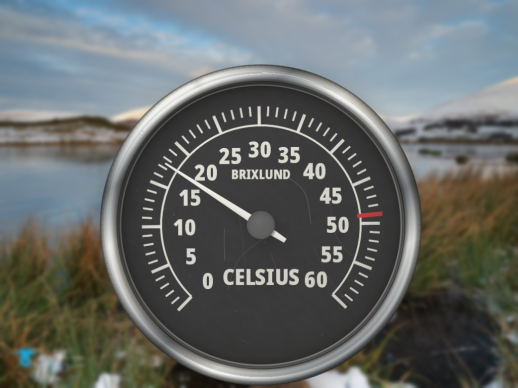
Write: 17.5 °C
